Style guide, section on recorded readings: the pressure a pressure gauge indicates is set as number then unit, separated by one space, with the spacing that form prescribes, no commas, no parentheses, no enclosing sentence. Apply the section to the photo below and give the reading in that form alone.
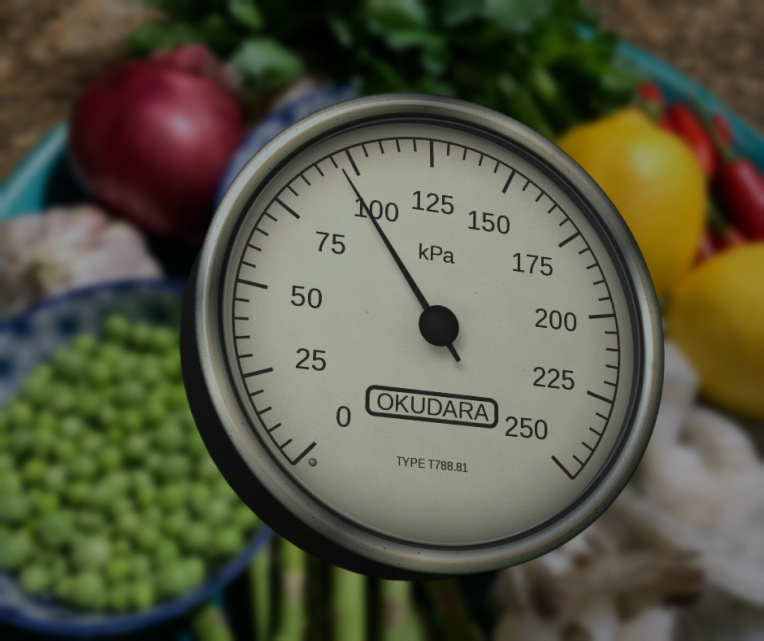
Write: 95 kPa
